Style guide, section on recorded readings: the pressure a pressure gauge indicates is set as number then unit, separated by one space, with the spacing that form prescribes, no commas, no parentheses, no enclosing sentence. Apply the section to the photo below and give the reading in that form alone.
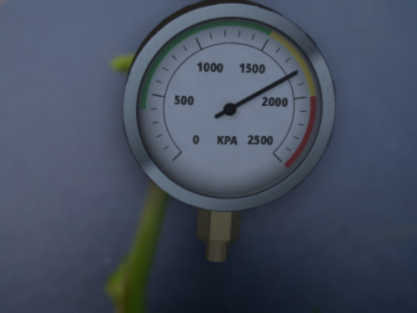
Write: 1800 kPa
